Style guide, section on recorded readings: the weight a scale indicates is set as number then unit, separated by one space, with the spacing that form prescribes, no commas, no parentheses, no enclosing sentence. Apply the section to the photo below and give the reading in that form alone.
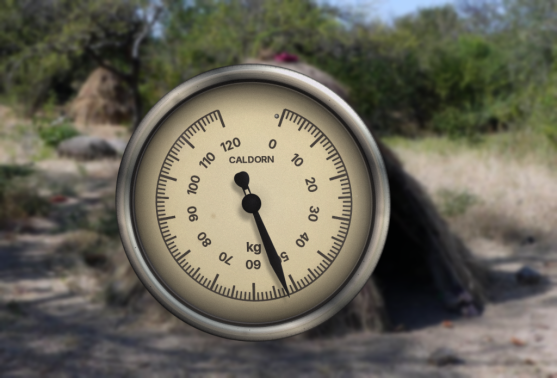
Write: 52 kg
